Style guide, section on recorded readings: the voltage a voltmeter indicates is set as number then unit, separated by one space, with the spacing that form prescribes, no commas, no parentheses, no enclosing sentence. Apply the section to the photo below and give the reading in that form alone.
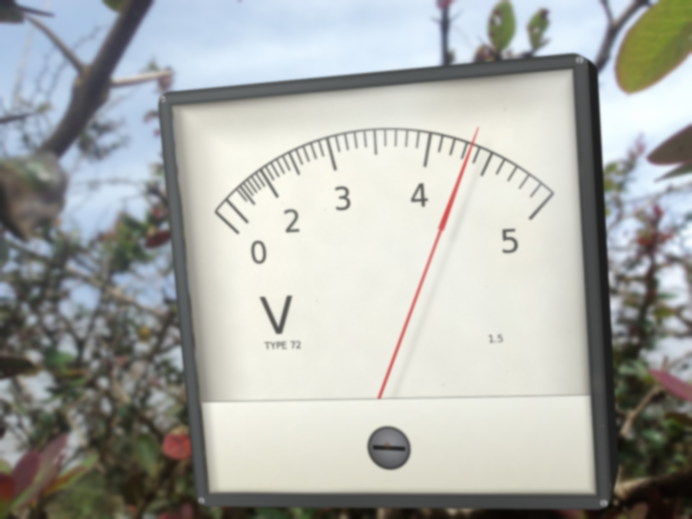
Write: 4.35 V
